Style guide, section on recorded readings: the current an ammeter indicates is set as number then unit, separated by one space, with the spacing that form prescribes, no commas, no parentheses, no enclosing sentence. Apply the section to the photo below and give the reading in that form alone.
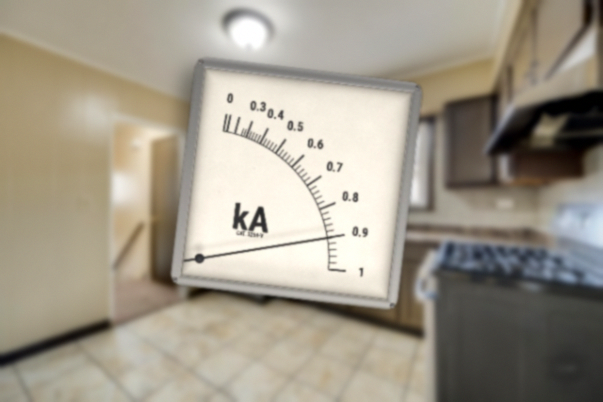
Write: 0.9 kA
